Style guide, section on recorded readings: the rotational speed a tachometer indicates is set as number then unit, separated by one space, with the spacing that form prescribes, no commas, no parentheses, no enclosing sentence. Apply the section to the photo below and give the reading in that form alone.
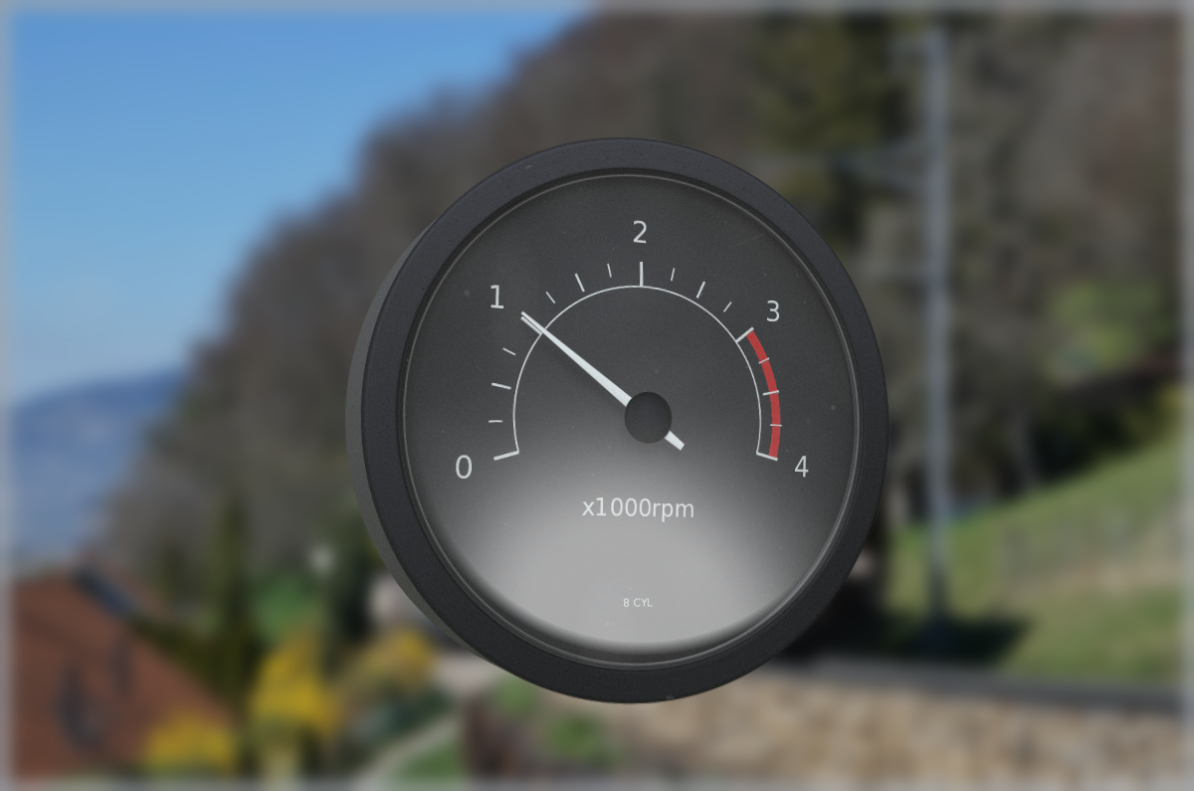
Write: 1000 rpm
